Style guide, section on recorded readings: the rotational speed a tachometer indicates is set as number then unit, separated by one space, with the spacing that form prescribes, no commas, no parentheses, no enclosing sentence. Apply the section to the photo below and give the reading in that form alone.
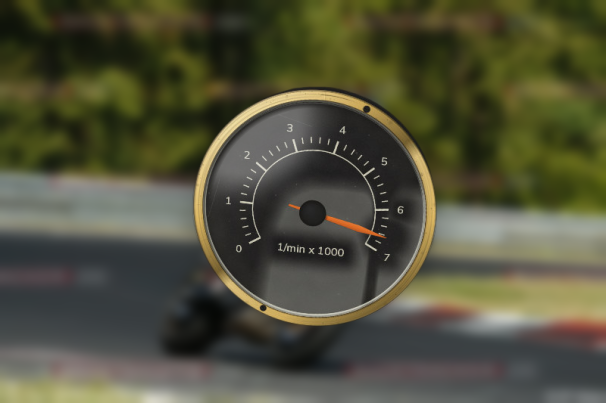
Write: 6600 rpm
